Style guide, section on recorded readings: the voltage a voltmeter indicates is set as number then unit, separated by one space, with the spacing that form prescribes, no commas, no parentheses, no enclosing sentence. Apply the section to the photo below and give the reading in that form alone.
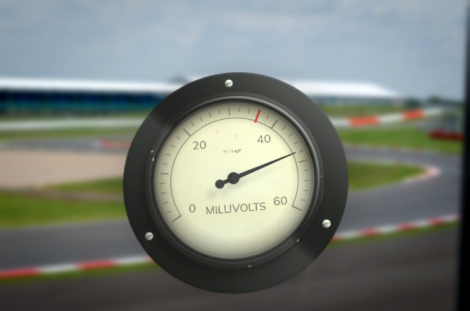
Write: 48 mV
